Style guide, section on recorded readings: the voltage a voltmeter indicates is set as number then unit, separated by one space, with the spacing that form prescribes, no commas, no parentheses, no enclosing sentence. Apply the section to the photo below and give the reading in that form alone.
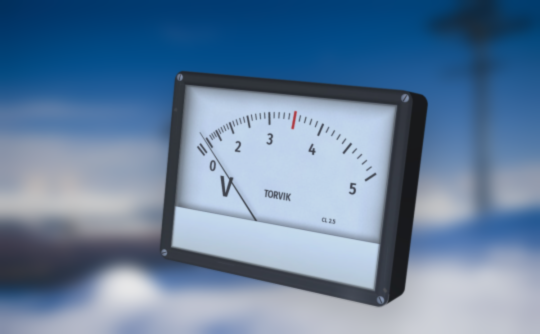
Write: 1 V
